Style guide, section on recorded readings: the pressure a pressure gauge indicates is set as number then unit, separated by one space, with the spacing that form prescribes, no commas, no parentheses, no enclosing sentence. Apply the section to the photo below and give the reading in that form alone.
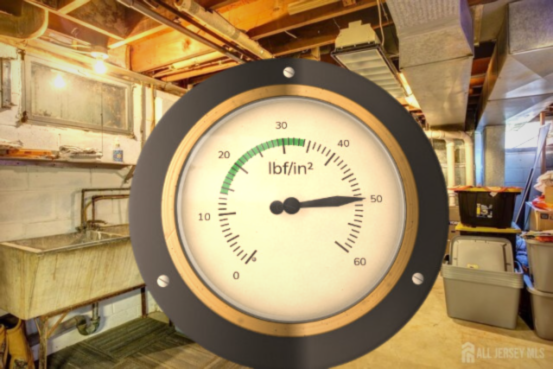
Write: 50 psi
